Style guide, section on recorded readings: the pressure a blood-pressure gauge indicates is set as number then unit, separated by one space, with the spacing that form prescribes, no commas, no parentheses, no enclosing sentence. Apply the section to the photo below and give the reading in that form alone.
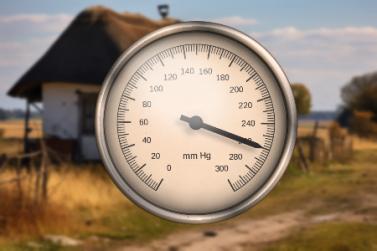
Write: 260 mmHg
